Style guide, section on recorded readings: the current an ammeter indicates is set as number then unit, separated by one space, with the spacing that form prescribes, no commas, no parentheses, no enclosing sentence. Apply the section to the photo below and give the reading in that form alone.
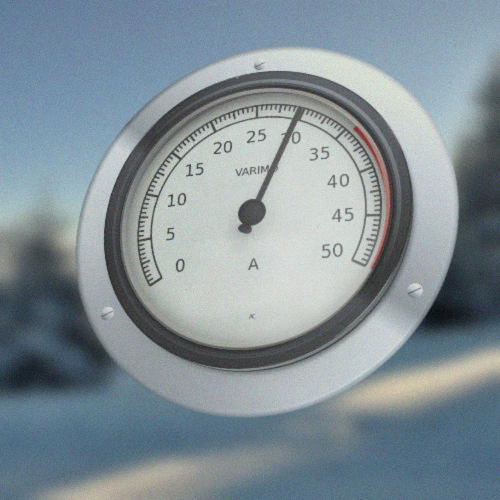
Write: 30 A
